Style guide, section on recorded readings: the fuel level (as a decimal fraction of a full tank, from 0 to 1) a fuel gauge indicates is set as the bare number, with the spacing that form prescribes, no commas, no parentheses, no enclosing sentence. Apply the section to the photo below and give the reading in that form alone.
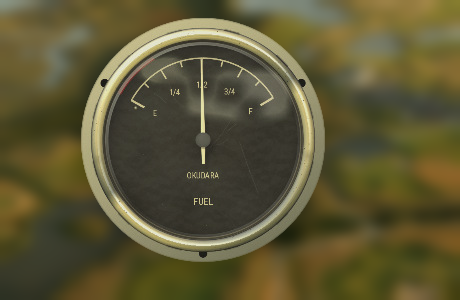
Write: 0.5
